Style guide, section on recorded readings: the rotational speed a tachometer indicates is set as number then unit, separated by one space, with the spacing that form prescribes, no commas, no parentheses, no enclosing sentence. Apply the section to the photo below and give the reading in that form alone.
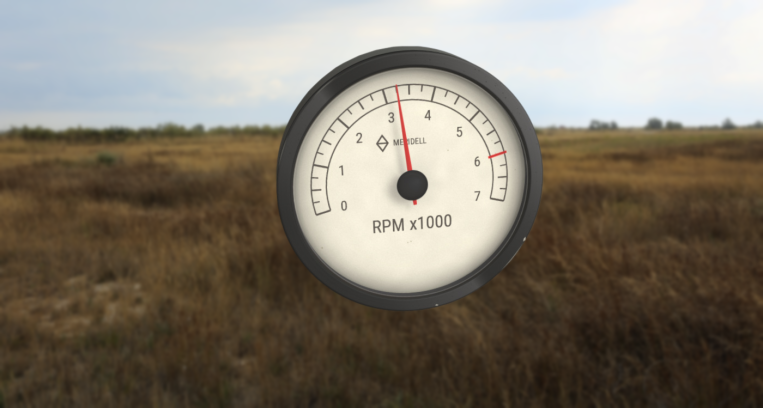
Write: 3250 rpm
